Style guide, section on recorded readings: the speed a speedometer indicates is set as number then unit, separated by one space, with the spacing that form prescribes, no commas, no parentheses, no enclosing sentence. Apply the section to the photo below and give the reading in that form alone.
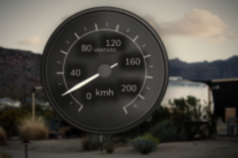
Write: 20 km/h
